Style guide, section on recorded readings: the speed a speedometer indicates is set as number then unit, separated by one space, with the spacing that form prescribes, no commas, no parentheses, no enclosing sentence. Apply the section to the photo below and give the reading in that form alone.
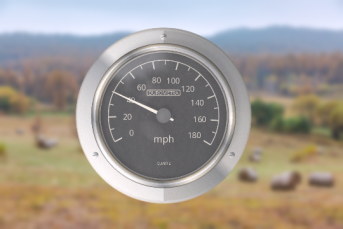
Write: 40 mph
